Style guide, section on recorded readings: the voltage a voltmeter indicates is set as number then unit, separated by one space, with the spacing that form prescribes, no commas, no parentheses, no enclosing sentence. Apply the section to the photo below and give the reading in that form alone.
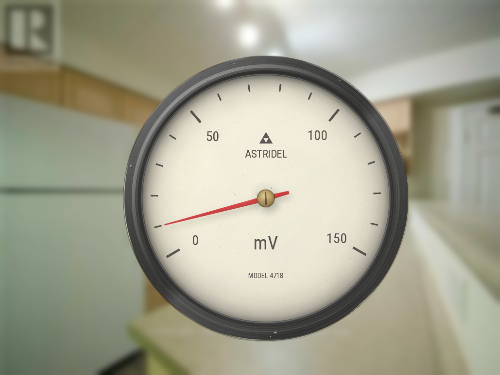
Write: 10 mV
